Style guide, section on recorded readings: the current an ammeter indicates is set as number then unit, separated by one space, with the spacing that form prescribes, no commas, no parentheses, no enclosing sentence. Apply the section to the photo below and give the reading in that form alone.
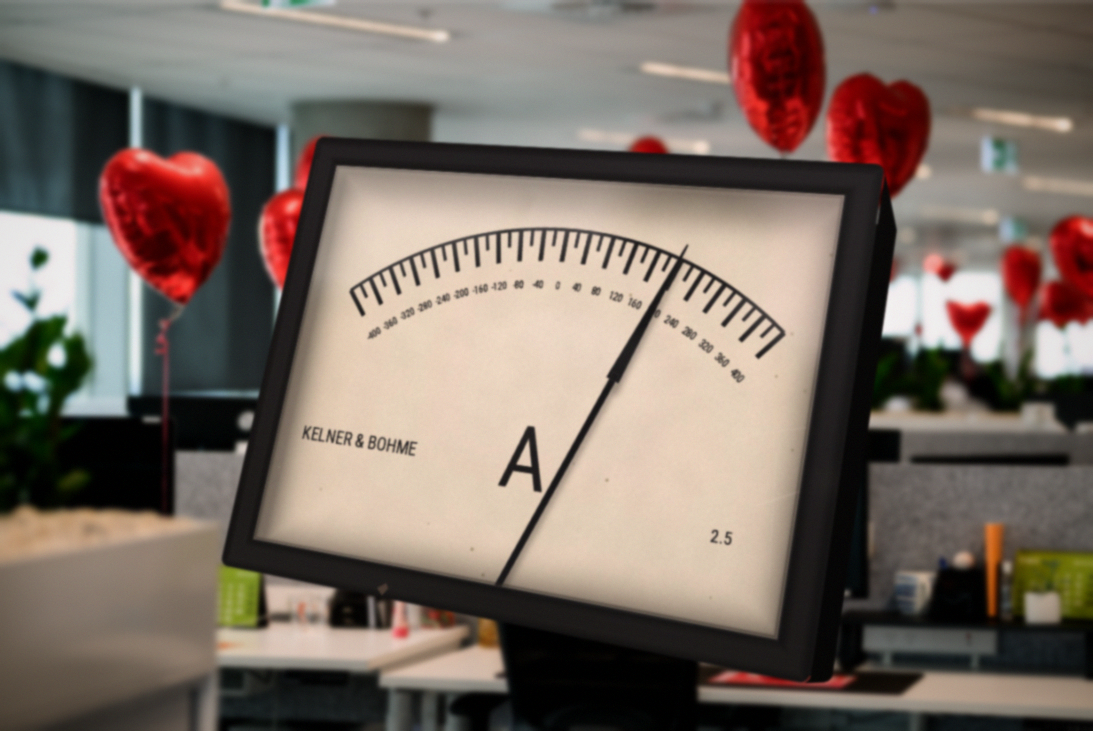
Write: 200 A
